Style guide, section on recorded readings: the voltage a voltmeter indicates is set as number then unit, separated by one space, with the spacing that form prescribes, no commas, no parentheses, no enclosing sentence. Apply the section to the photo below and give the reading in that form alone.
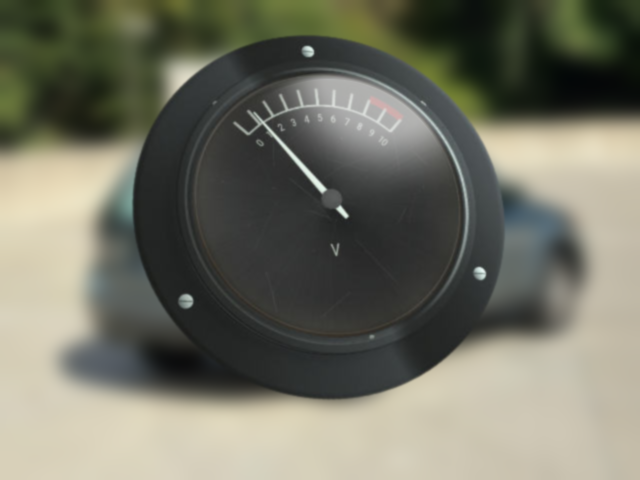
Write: 1 V
